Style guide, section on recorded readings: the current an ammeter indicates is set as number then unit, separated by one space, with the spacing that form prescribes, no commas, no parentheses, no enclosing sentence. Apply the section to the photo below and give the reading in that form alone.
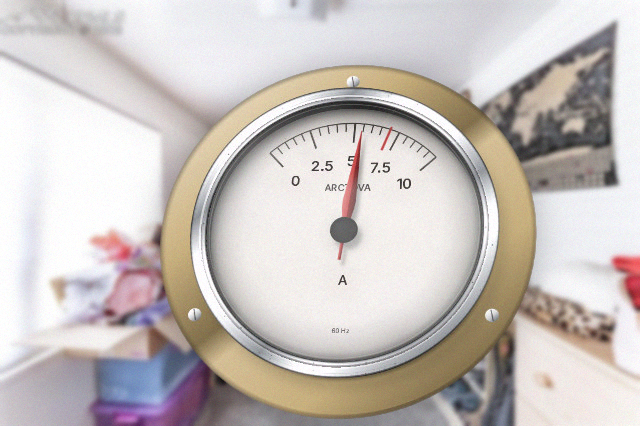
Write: 5.5 A
